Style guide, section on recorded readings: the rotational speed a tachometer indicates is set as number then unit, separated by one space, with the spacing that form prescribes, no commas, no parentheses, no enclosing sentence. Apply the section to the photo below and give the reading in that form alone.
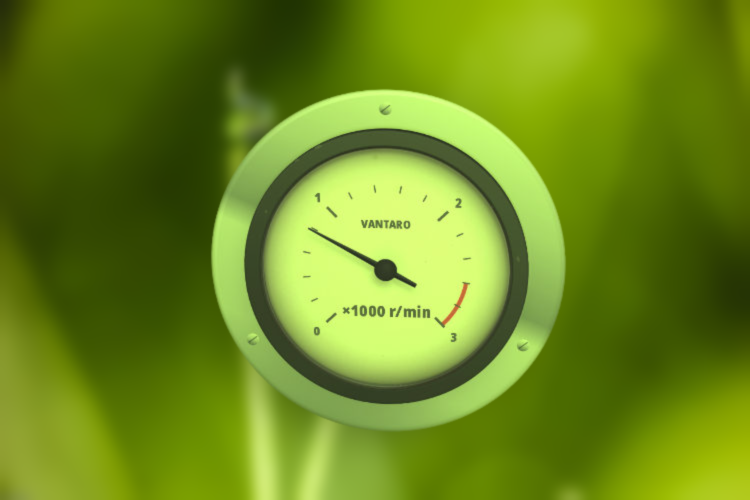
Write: 800 rpm
